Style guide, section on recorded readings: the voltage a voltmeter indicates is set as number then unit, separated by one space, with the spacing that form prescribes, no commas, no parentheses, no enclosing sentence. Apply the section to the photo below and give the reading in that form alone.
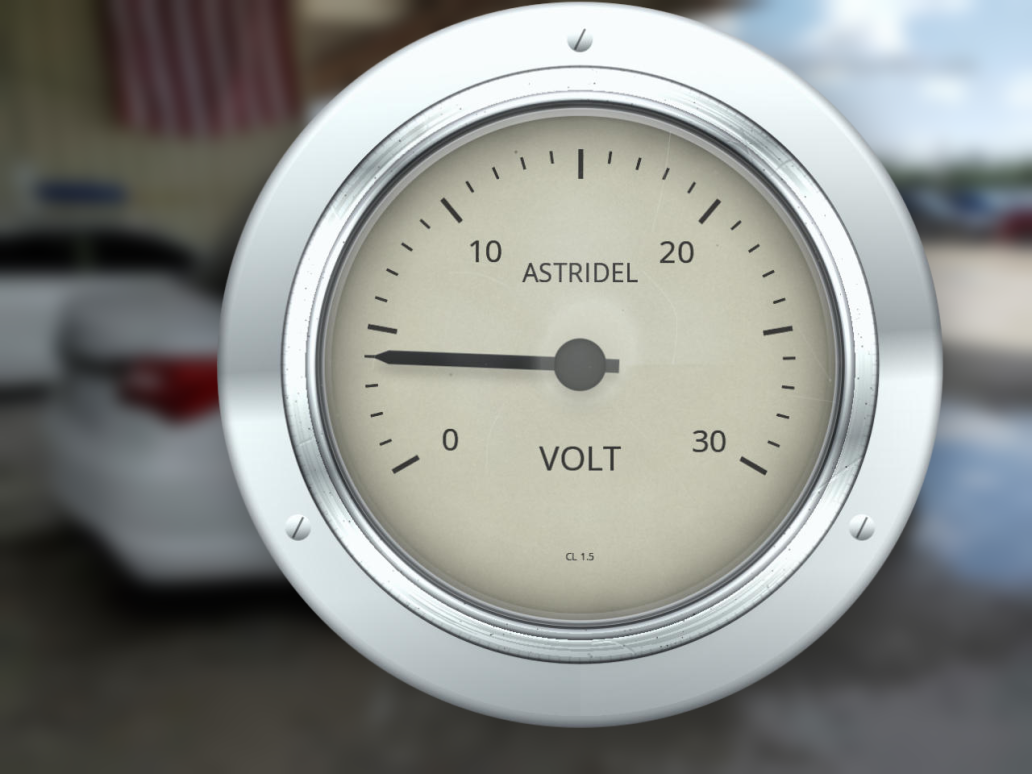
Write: 4 V
